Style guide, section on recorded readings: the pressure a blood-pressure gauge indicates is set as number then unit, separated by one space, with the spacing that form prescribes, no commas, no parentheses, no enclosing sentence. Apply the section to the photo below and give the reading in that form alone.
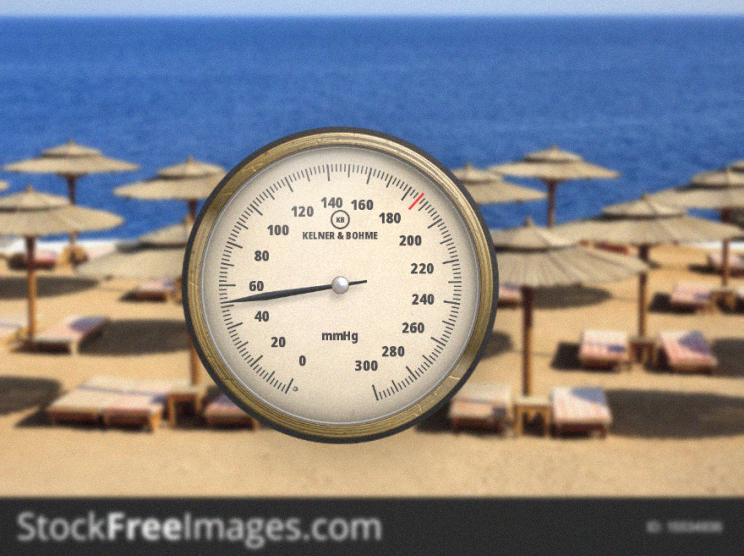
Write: 52 mmHg
